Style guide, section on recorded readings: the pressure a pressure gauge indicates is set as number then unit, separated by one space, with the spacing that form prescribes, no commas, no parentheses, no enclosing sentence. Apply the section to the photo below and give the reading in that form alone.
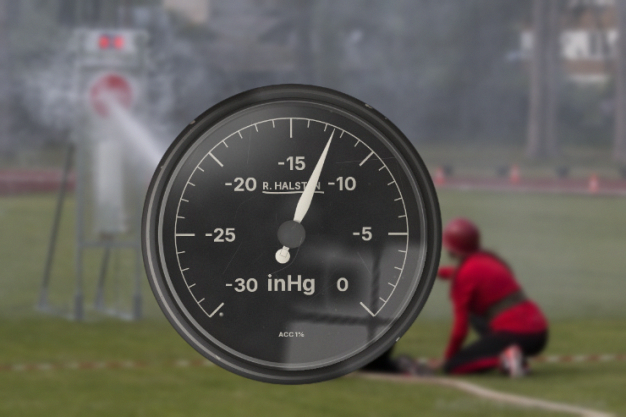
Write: -12.5 inHg
